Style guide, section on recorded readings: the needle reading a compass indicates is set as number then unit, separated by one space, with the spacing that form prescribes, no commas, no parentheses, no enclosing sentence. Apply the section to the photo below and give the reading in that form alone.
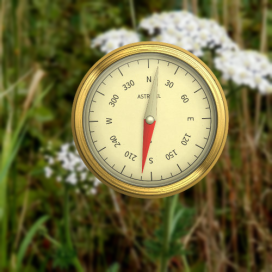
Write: 190 °
